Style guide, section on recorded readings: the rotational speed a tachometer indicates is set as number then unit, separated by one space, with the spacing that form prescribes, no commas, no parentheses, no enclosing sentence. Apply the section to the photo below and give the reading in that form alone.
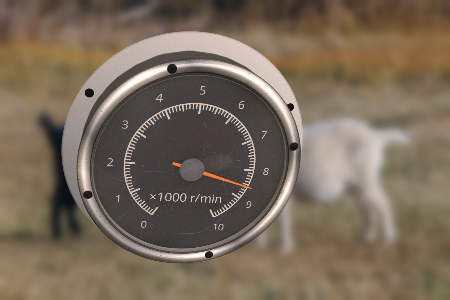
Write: 8500 rpm
